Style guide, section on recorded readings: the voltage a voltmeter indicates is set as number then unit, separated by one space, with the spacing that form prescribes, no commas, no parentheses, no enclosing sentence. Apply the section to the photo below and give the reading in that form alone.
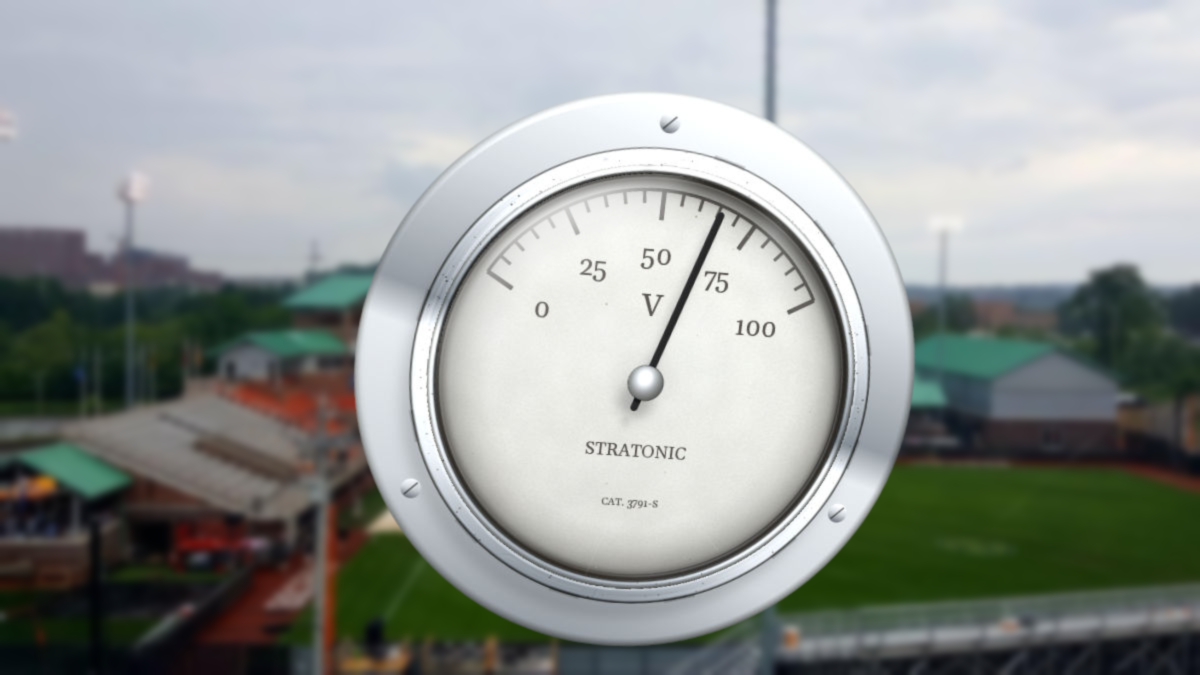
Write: 65 V
